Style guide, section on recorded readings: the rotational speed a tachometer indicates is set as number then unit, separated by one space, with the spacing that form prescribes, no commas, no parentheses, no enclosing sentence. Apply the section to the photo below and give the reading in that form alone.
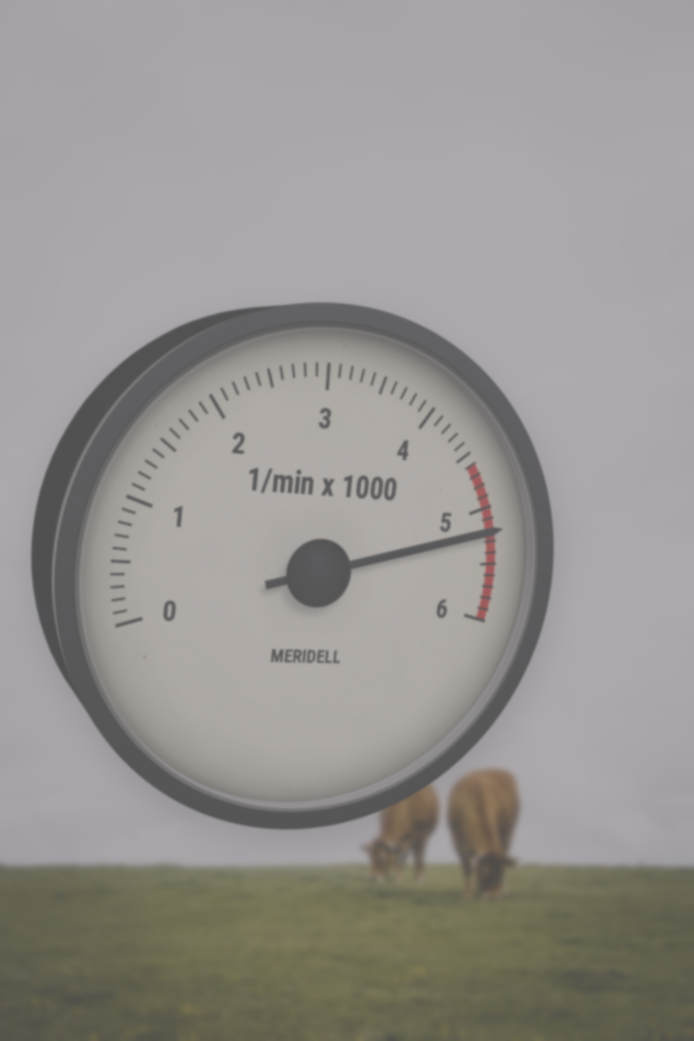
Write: 5200 rpm
